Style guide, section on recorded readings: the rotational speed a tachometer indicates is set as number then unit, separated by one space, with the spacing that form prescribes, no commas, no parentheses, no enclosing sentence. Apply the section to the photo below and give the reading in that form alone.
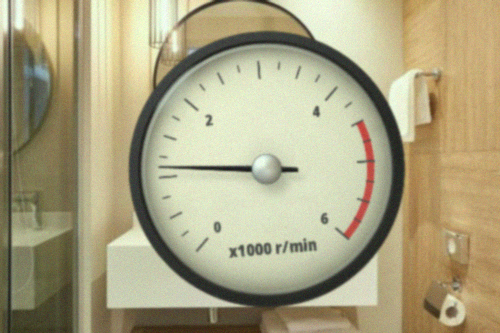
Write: 1125 rpm
